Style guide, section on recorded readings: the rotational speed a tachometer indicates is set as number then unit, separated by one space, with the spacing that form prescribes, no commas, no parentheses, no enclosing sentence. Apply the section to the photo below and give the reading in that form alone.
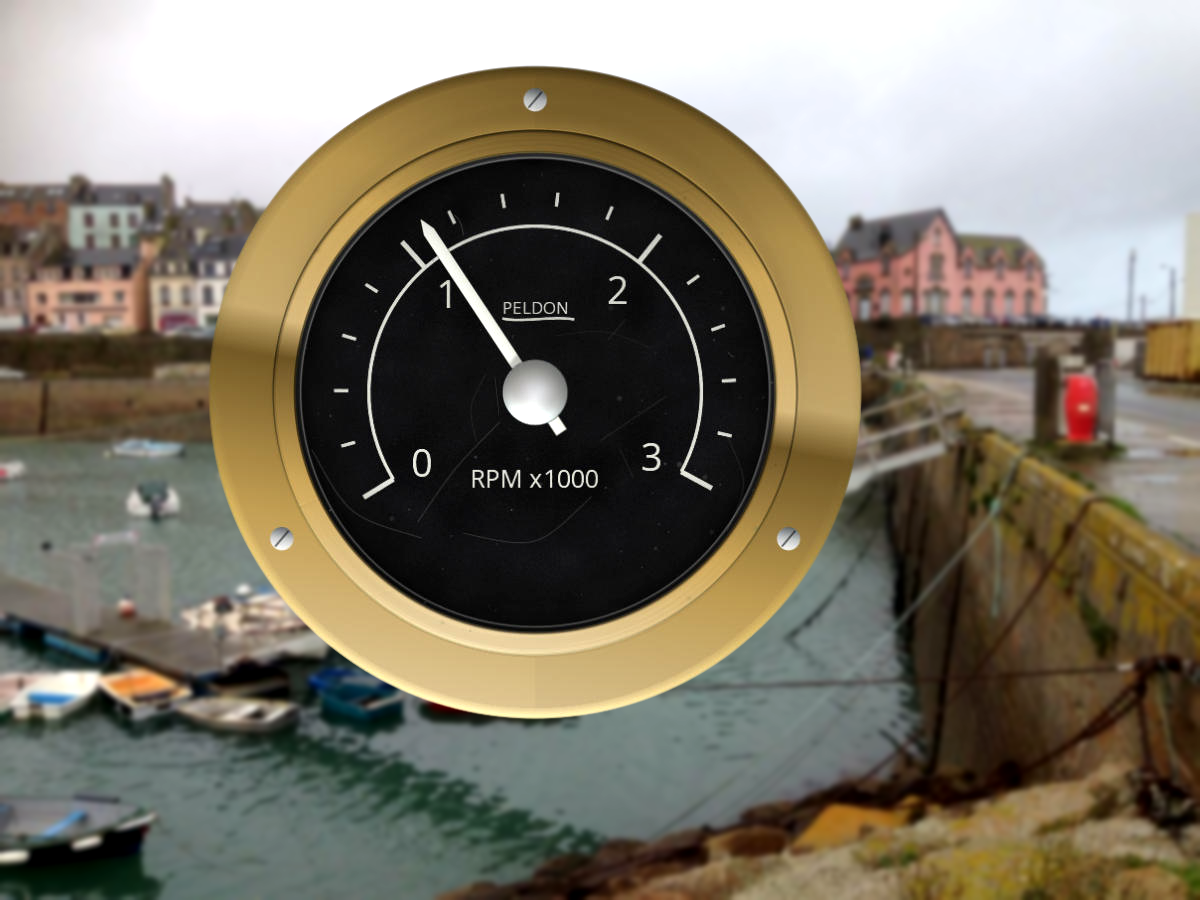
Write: 1100 rpm
